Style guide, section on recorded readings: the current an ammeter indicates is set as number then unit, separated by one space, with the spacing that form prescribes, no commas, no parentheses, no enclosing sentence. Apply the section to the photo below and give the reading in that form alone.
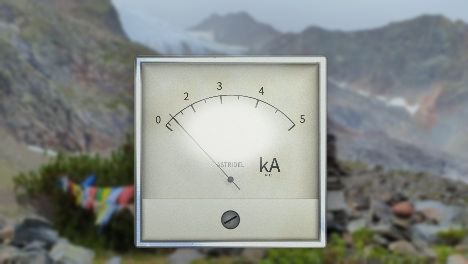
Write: 1 kA
